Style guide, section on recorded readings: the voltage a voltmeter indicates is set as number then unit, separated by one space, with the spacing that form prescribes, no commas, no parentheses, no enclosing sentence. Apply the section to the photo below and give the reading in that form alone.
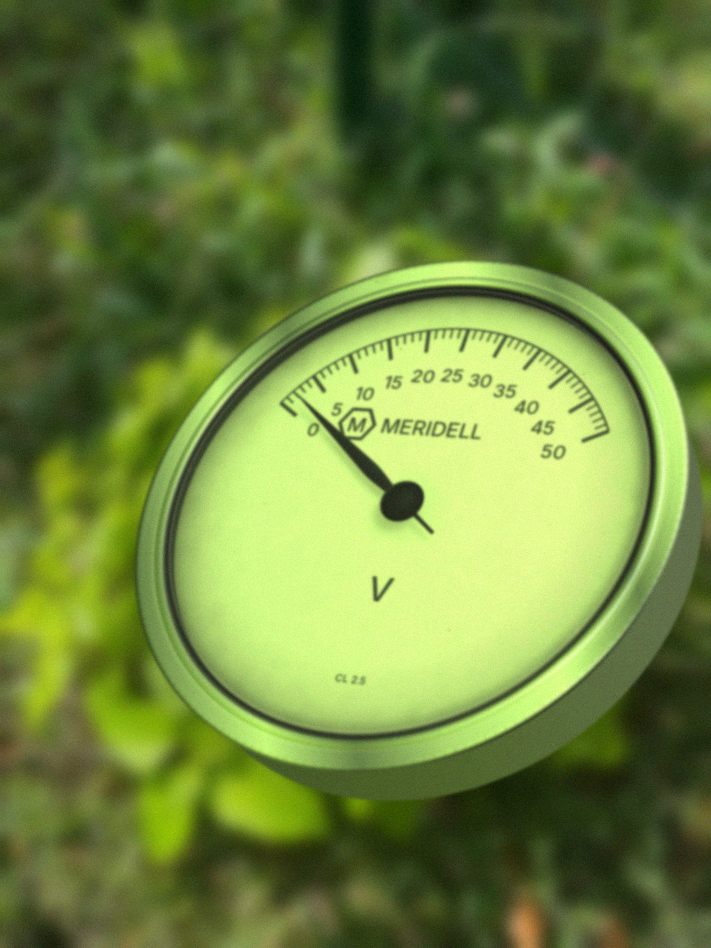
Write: 2 V
